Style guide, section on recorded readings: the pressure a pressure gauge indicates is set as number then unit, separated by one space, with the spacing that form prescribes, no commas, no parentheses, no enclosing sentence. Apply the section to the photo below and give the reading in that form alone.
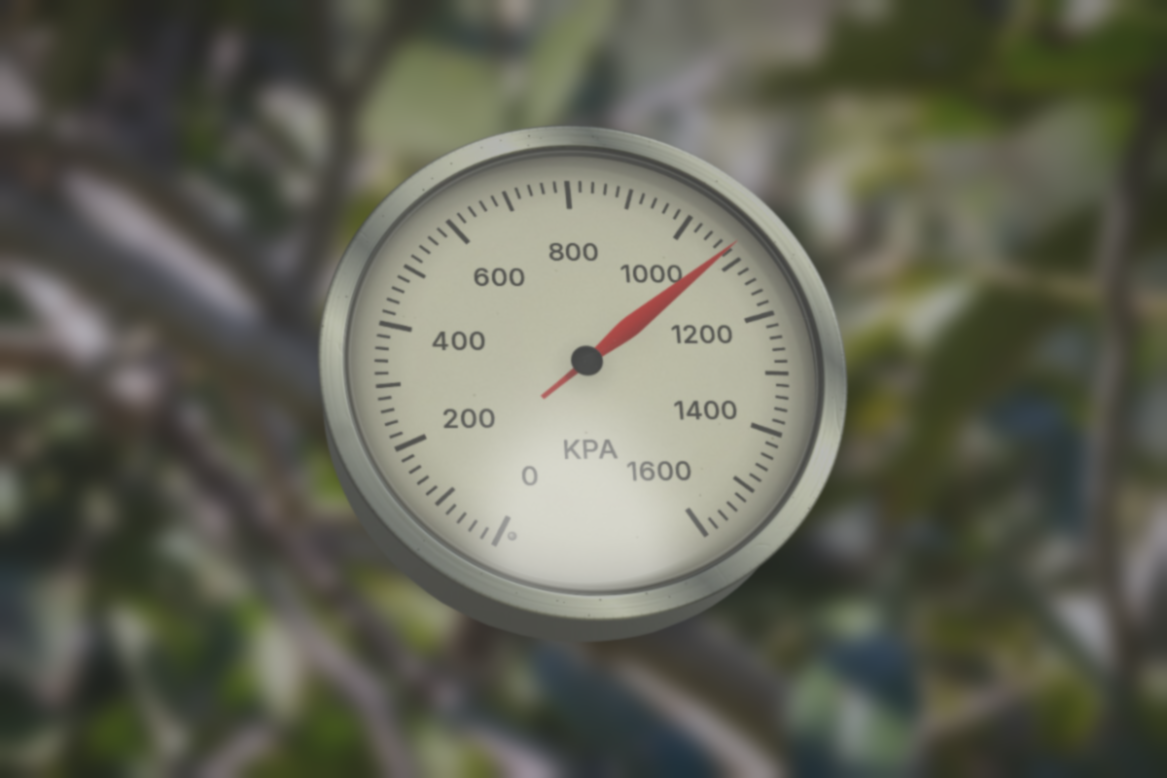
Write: 1080 kPa
